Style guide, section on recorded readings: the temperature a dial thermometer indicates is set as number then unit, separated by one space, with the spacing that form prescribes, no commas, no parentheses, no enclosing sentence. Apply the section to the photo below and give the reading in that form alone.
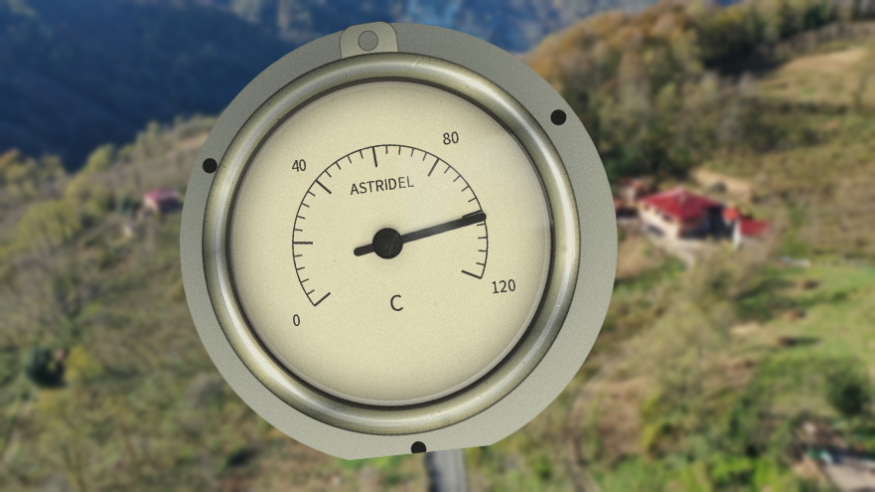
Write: 102 °C
